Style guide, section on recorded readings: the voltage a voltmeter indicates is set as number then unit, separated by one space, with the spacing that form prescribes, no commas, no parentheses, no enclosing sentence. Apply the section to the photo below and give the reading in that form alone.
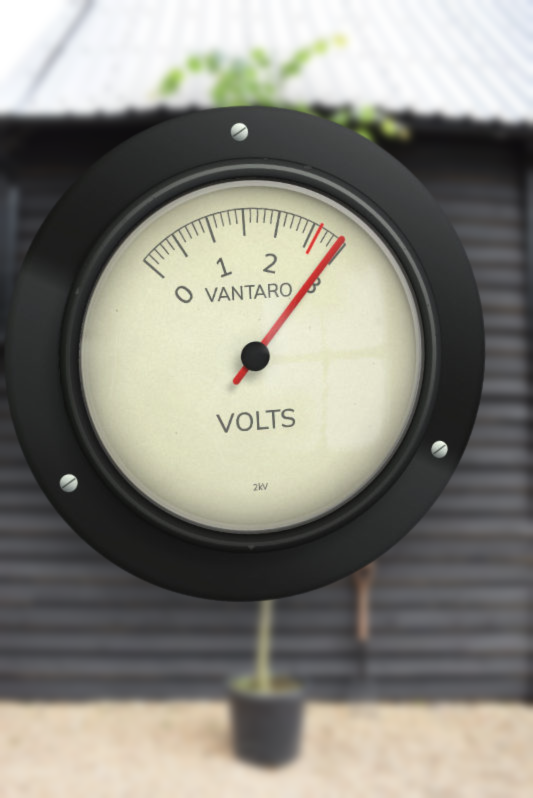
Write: 2.9 V
